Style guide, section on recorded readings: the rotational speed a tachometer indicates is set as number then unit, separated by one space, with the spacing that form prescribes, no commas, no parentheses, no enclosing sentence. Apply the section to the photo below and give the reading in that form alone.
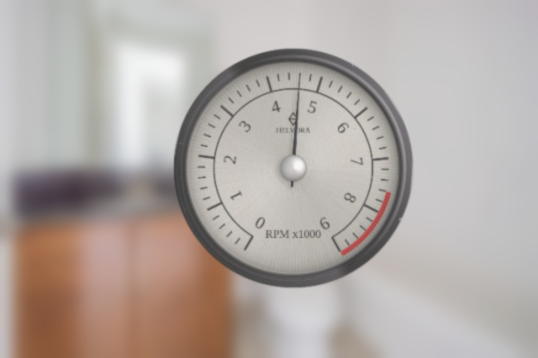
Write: 4600 rpm
